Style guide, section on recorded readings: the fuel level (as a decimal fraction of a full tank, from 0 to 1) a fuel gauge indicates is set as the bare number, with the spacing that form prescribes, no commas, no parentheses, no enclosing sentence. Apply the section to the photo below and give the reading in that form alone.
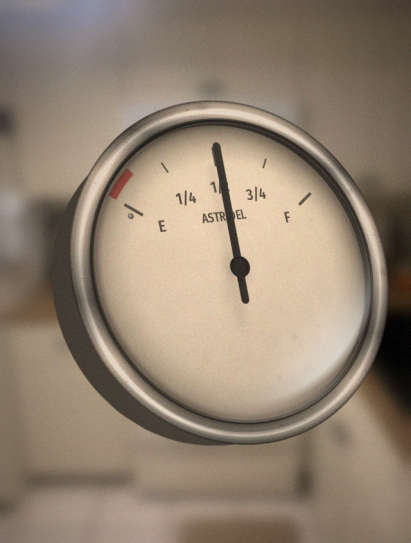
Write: 0.5
